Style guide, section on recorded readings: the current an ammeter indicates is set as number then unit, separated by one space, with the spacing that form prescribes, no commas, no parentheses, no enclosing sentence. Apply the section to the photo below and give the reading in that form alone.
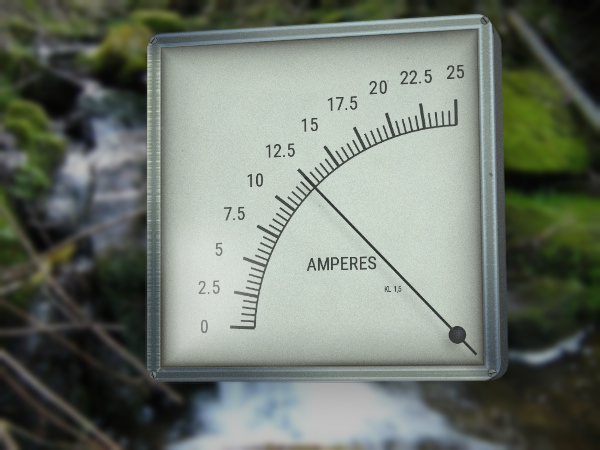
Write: 12.5 A
